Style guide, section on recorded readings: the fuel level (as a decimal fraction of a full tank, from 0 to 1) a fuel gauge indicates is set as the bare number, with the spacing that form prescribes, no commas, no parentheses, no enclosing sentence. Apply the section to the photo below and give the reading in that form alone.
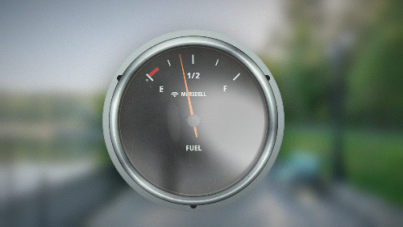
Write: 0.375
